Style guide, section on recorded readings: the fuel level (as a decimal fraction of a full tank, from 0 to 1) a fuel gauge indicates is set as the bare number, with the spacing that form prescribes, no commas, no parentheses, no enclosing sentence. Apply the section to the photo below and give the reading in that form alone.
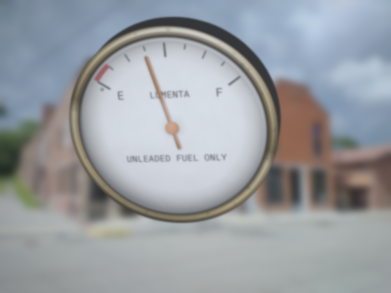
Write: 0.375
